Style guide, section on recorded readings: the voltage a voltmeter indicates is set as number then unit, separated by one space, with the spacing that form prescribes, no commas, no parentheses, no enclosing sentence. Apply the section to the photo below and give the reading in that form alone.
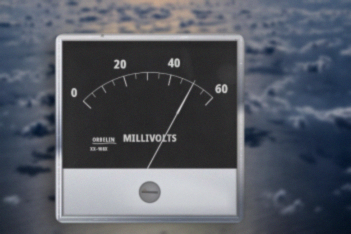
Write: 50 mV
